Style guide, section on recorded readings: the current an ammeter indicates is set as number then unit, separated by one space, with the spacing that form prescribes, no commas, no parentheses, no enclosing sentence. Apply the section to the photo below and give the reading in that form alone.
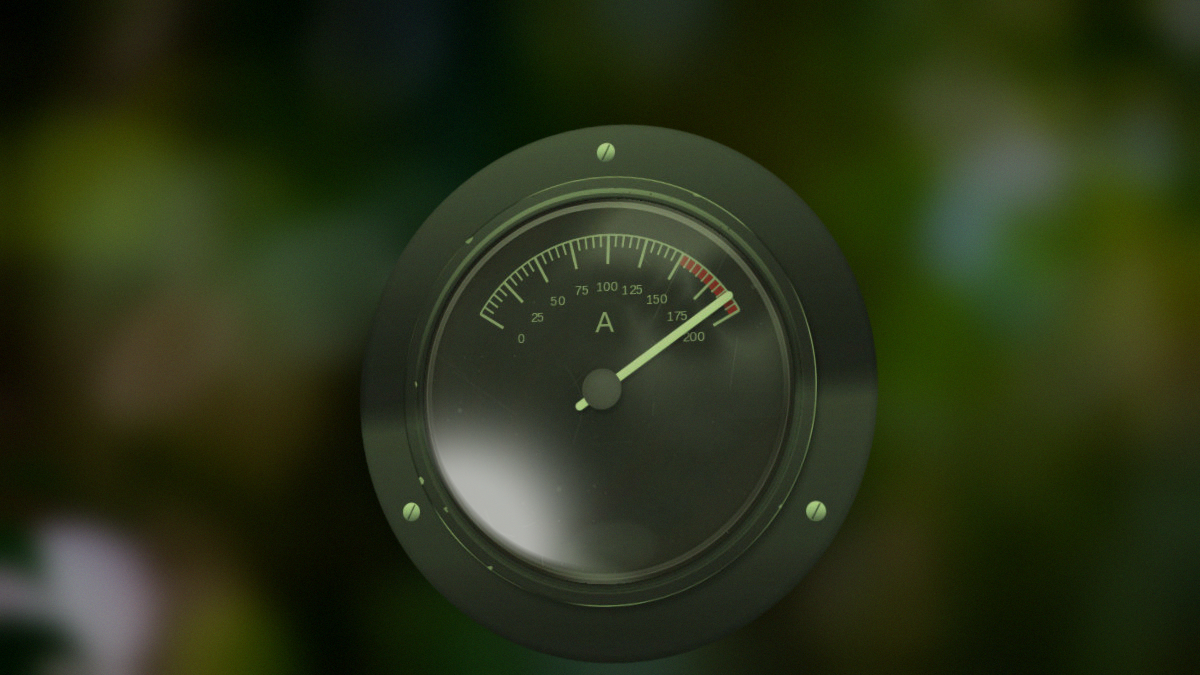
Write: 190 A
